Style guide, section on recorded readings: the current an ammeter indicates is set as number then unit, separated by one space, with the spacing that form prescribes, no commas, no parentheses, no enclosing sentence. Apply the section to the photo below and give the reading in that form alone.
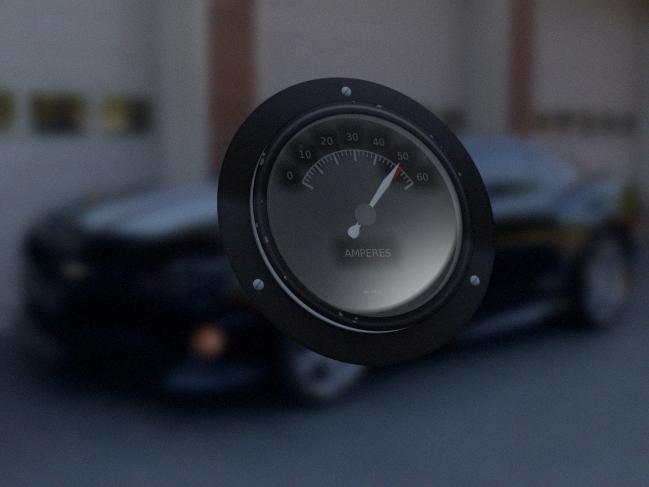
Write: 50 A
